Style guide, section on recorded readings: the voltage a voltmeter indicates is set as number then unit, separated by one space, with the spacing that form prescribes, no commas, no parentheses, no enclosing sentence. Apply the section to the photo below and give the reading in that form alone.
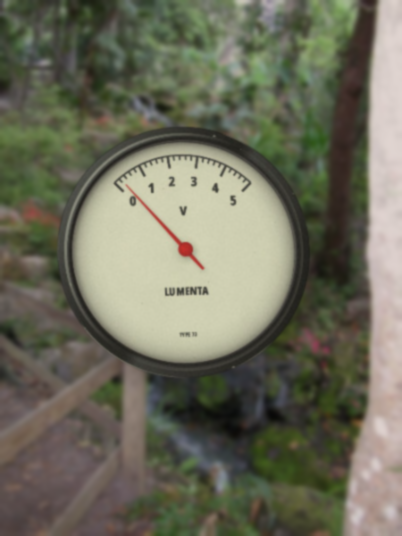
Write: 0.2 V
